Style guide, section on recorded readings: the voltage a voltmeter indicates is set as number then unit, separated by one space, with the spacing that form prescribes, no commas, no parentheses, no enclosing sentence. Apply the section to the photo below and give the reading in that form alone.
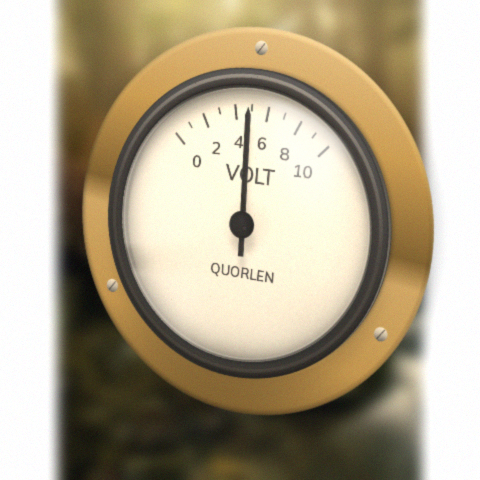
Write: 5 V
